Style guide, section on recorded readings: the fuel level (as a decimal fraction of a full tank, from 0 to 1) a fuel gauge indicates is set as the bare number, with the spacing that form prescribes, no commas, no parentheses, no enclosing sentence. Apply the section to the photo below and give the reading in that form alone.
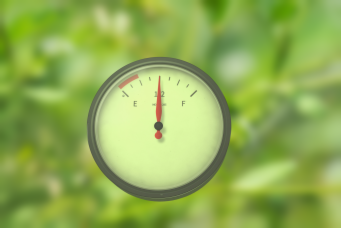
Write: 0.5
